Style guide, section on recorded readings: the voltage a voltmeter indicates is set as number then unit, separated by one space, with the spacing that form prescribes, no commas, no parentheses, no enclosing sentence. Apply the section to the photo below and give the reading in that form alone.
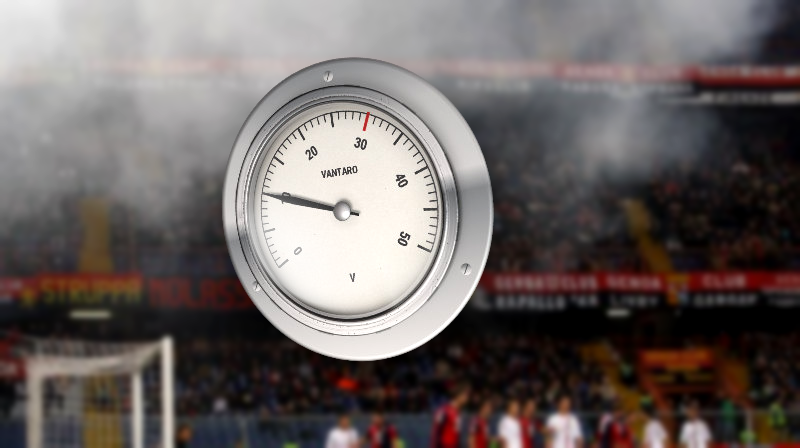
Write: 10 V
